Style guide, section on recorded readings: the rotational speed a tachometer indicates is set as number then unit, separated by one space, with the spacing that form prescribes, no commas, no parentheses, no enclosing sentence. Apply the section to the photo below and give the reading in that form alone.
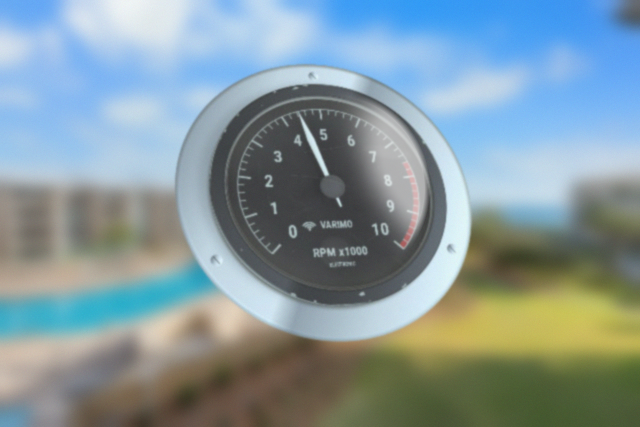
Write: 4400 rpm
